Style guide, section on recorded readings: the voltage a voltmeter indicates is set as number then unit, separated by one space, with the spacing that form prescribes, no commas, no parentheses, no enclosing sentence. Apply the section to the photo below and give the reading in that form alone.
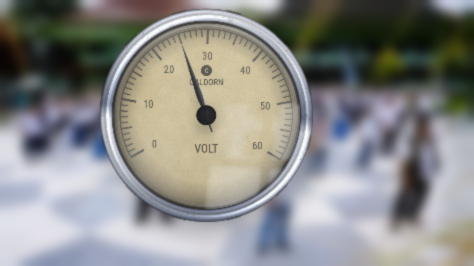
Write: 25 V
